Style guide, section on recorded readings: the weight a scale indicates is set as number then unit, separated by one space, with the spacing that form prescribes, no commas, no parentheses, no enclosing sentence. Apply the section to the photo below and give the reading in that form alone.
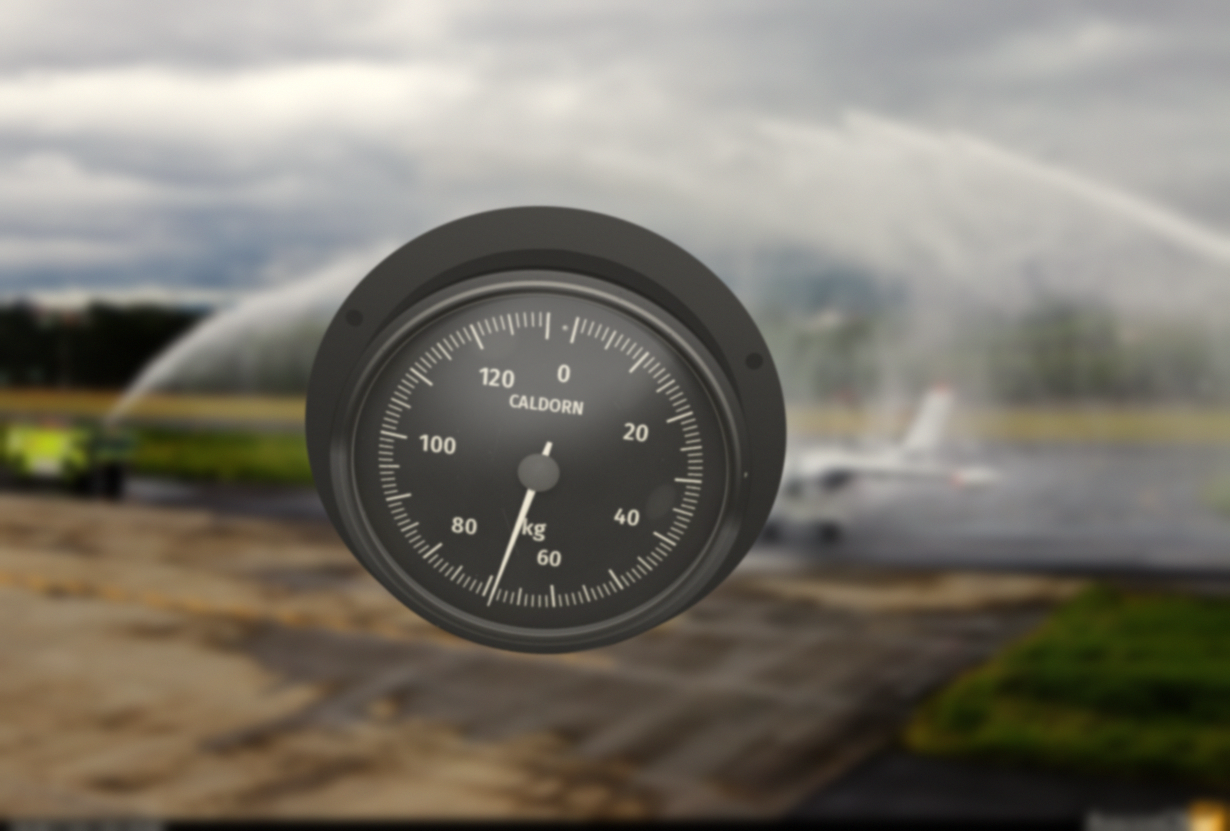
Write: 69 kg
